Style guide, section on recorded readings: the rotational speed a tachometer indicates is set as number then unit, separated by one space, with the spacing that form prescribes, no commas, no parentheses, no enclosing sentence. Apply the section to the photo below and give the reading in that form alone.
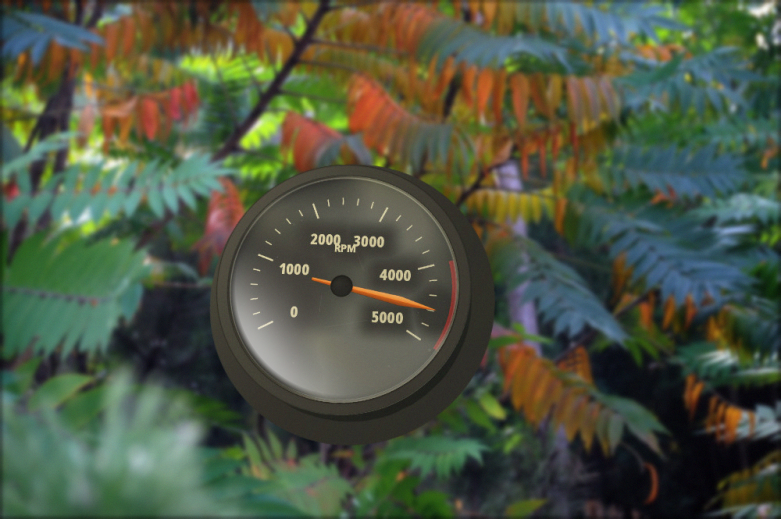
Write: 4600 rpm
